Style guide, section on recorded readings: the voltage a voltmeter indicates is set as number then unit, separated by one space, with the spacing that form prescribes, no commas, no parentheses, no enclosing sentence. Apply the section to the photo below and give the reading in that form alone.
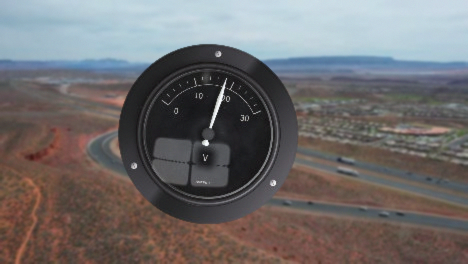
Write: 18 V
